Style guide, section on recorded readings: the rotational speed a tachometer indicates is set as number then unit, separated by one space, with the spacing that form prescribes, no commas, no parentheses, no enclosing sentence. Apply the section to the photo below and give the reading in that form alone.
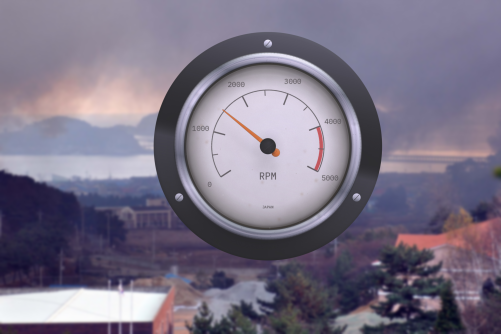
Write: 1500 rpm
